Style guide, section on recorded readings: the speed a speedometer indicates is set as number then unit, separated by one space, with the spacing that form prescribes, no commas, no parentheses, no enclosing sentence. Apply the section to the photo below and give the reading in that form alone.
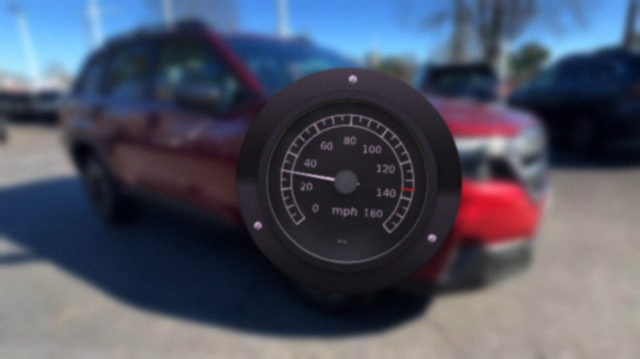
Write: 30 mph
